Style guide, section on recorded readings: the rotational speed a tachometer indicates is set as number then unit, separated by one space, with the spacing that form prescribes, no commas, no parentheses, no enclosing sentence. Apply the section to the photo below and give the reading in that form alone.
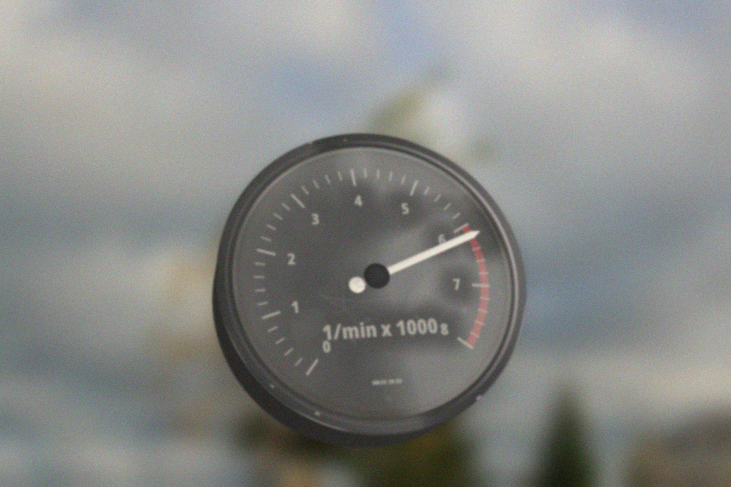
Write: 6200 rpm
